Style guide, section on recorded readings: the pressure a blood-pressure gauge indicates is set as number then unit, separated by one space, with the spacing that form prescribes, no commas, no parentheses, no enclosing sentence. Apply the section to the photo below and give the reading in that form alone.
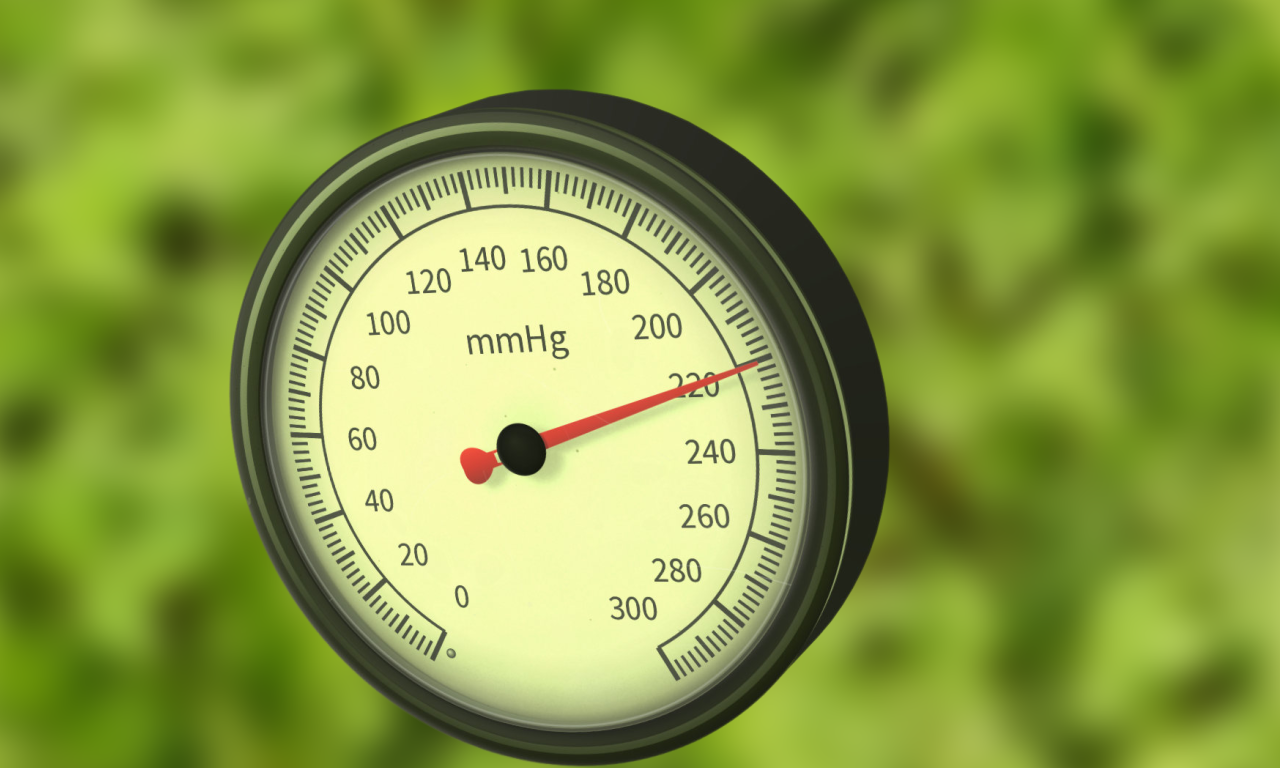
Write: 220 mmHg
